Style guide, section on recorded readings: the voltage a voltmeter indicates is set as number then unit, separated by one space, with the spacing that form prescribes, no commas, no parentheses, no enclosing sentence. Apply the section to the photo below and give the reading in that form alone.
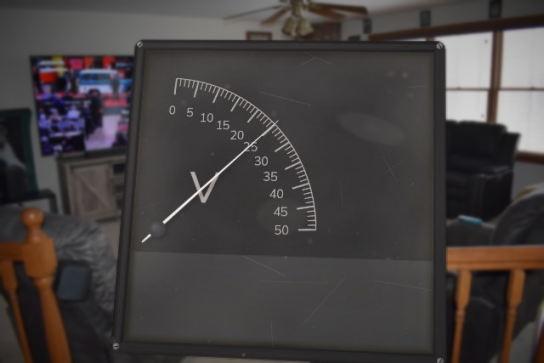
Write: 25 V
